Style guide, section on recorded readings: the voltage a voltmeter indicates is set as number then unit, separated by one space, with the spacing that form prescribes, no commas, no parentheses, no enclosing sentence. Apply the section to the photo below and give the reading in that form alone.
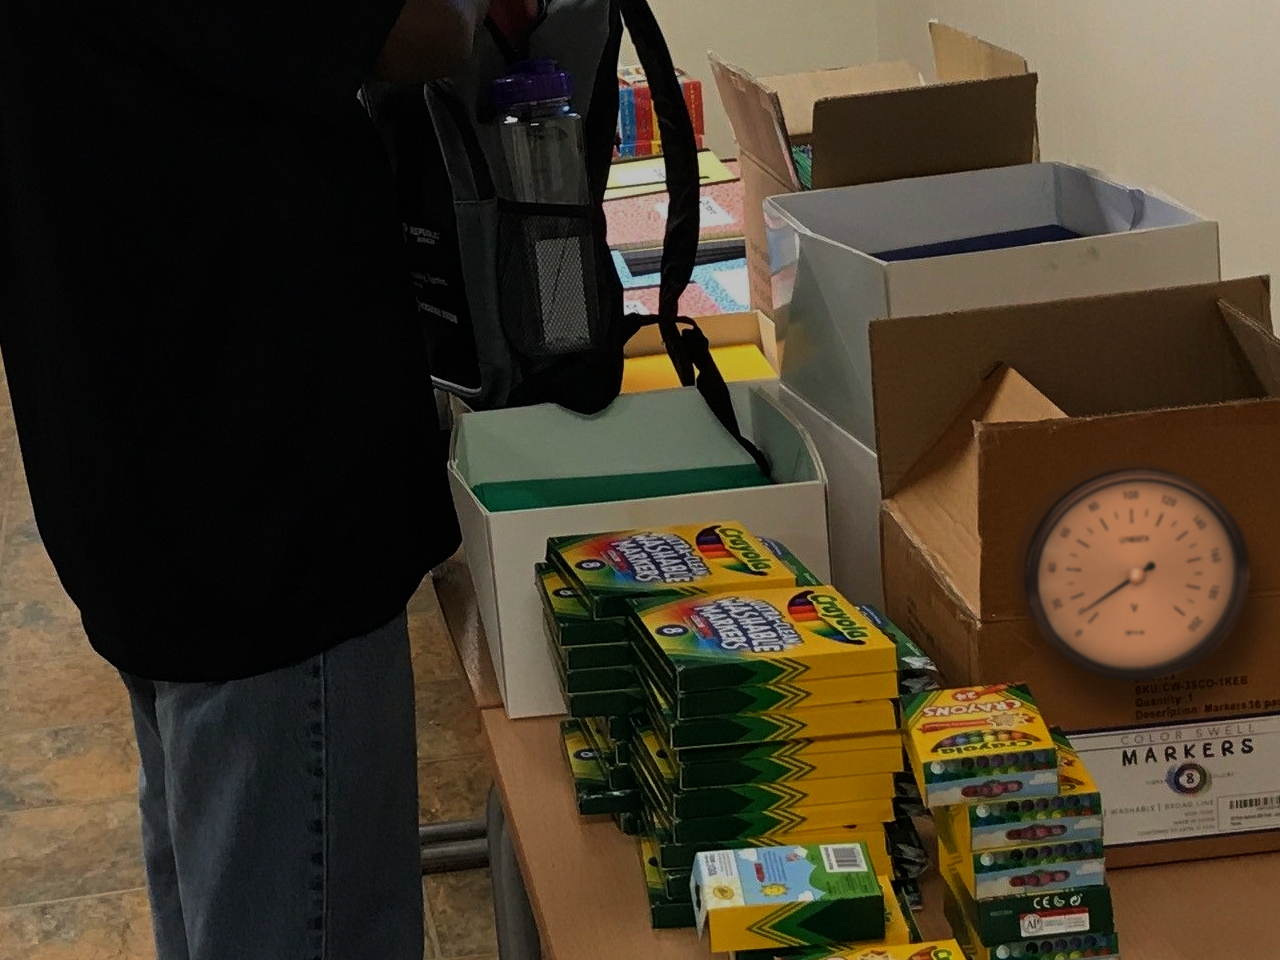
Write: 10 V
